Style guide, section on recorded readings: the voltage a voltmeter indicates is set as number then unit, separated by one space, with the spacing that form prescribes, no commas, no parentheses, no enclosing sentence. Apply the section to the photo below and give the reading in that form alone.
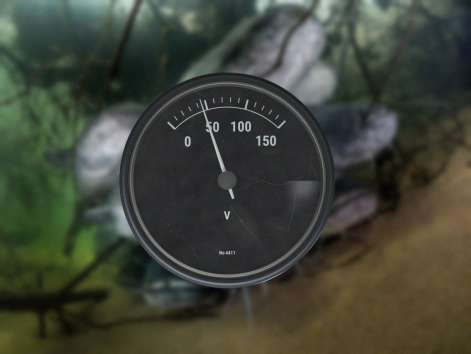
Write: 45 V
